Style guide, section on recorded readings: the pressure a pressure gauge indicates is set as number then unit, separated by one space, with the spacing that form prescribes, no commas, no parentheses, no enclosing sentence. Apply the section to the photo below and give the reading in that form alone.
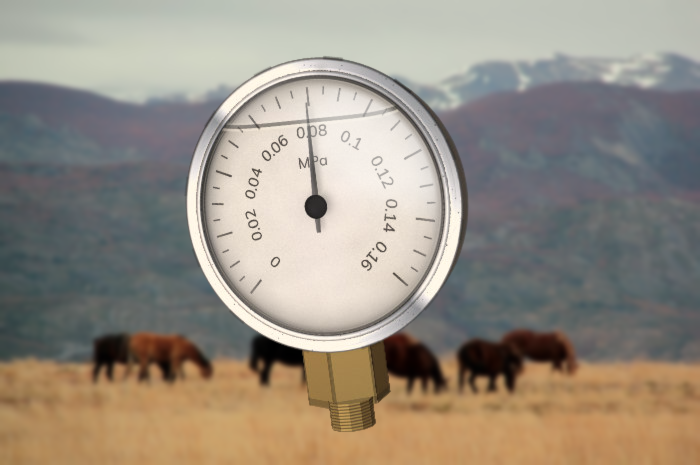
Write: 0.08 MPa
